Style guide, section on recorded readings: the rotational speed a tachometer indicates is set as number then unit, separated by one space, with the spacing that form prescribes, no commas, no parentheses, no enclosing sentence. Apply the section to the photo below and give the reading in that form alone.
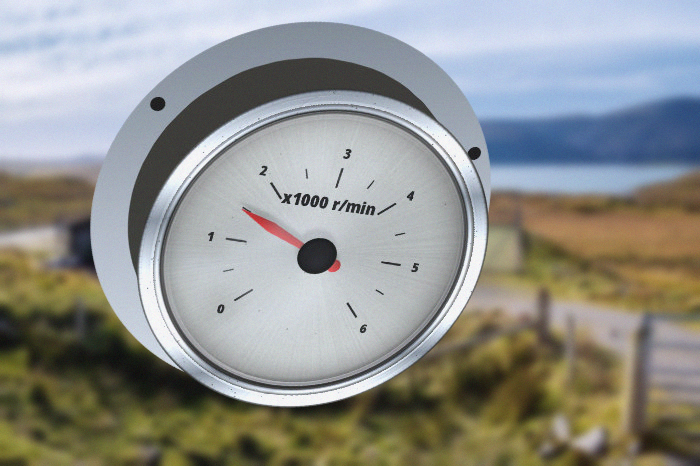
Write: 1500 rpm
